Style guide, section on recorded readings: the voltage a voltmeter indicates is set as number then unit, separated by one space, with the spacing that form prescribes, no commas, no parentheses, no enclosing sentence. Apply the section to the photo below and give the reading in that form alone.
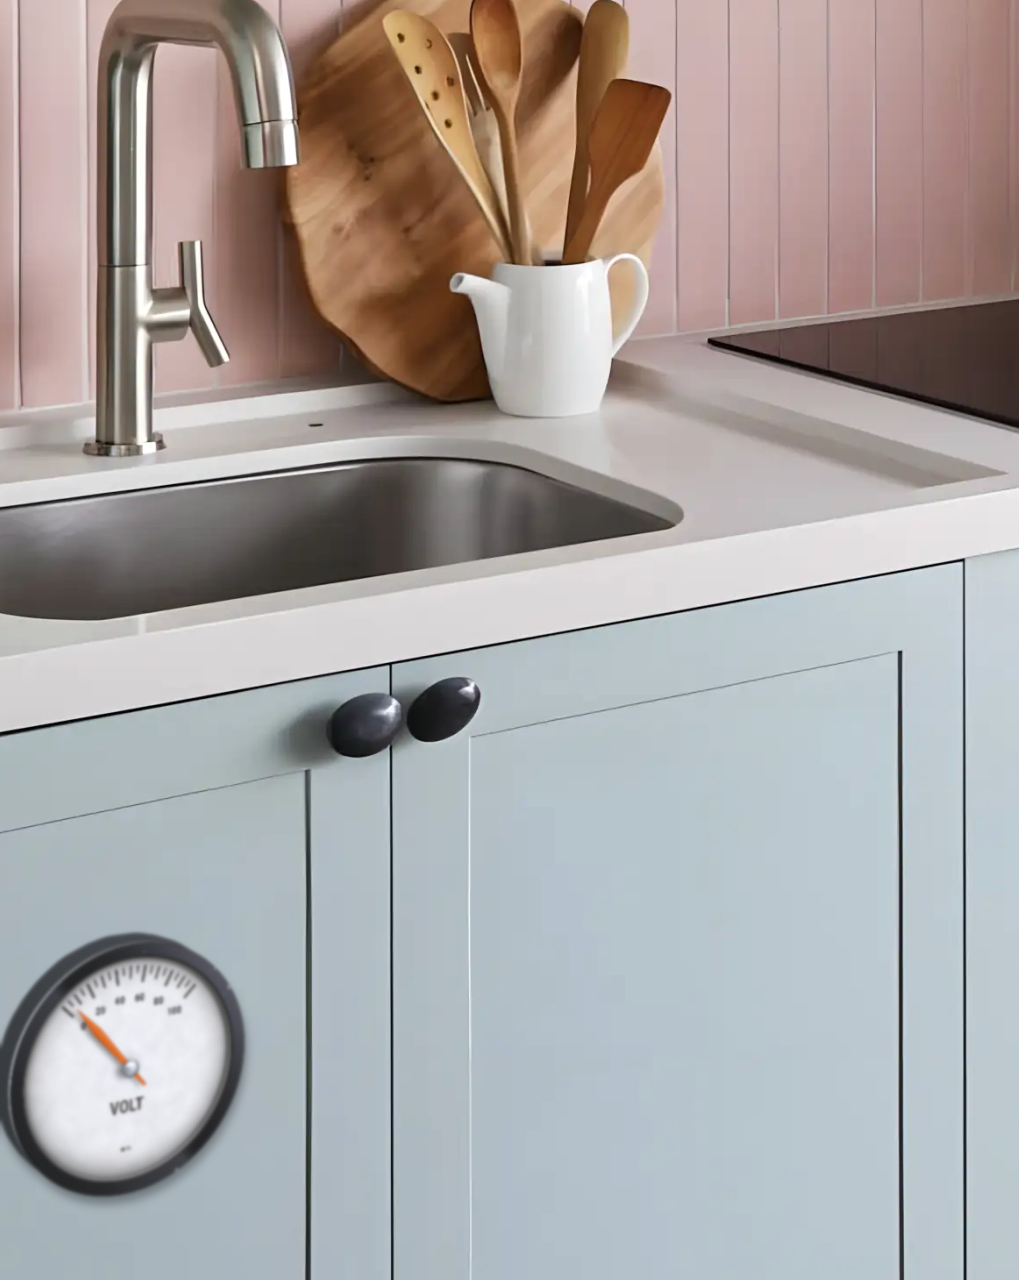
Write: 5 V
